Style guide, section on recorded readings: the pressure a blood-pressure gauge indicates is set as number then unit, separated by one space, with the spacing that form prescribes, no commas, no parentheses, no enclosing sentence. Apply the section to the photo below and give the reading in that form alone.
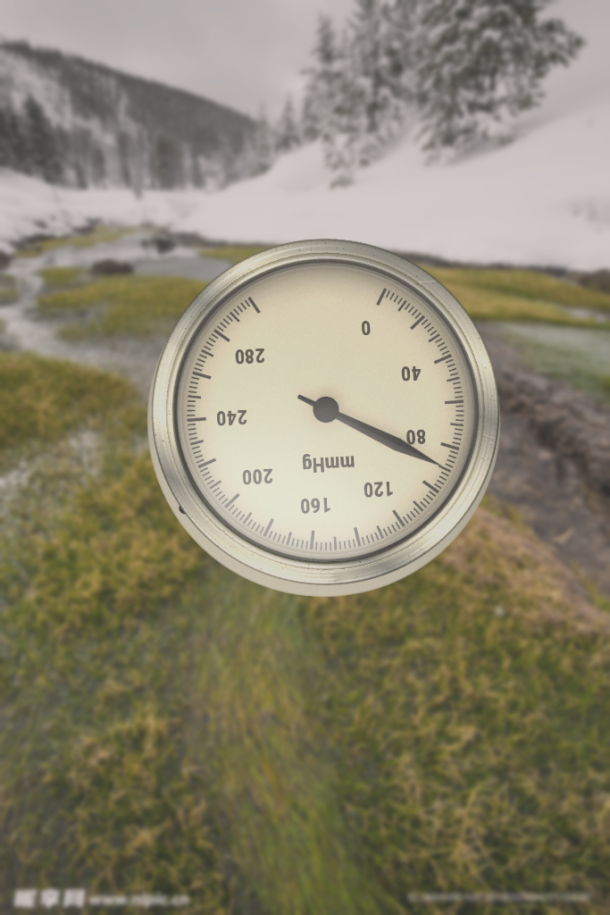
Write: 90 mmHg
